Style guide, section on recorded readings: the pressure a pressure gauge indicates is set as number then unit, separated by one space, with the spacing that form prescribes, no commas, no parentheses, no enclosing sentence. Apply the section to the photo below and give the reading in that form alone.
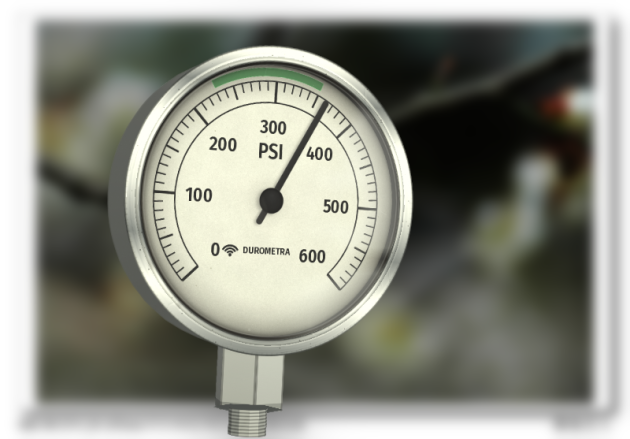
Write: 360 psi
